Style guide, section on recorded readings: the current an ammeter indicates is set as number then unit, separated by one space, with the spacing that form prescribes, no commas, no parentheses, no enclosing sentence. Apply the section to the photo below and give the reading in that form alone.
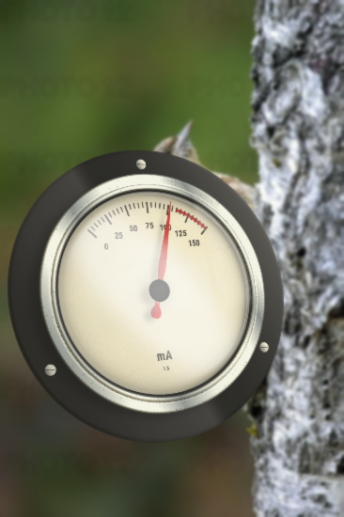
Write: 100 mA
